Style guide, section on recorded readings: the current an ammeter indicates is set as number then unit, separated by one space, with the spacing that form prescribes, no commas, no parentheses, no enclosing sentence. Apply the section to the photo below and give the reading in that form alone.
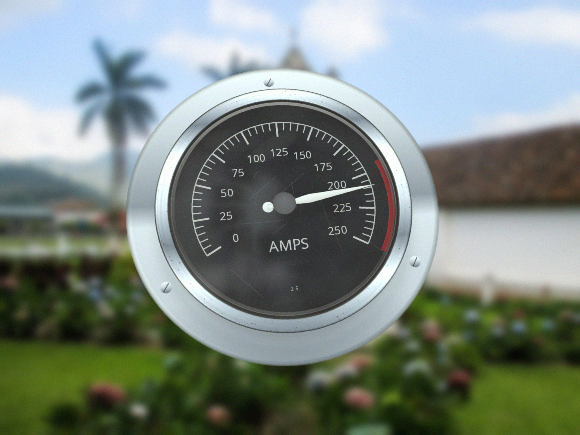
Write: 210 A
